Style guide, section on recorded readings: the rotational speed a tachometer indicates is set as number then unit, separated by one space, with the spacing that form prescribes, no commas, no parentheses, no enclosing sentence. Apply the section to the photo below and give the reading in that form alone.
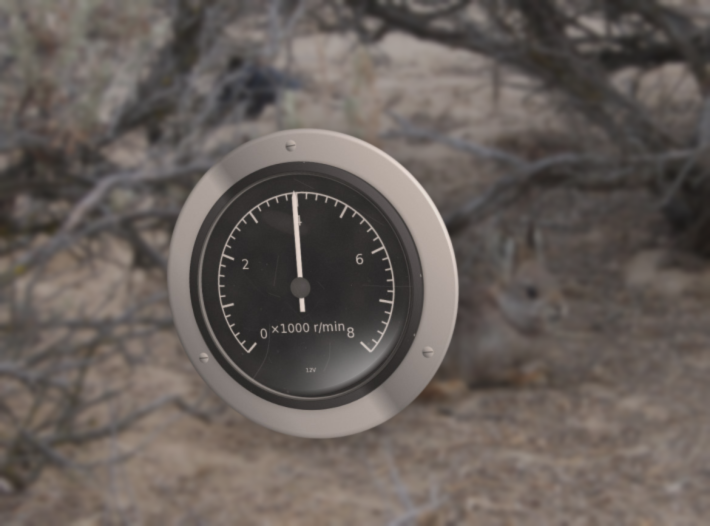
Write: 4000 rpm
